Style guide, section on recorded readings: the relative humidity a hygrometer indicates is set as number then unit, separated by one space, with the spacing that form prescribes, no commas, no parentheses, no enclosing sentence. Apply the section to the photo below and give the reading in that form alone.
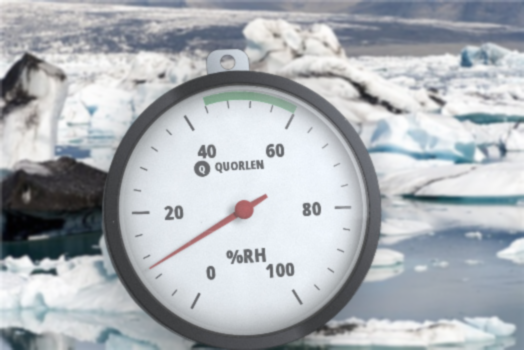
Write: 10 %
